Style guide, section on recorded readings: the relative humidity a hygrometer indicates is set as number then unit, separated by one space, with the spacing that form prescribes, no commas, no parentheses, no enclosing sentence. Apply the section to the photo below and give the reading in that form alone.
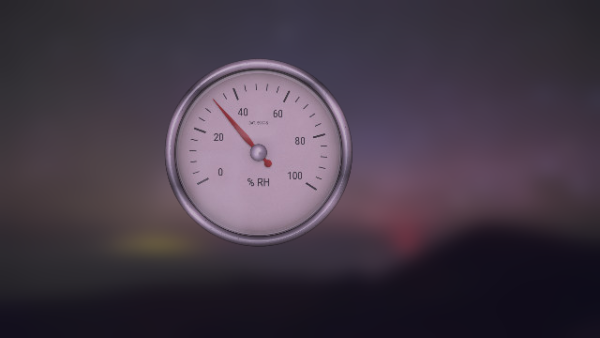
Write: 32 %
